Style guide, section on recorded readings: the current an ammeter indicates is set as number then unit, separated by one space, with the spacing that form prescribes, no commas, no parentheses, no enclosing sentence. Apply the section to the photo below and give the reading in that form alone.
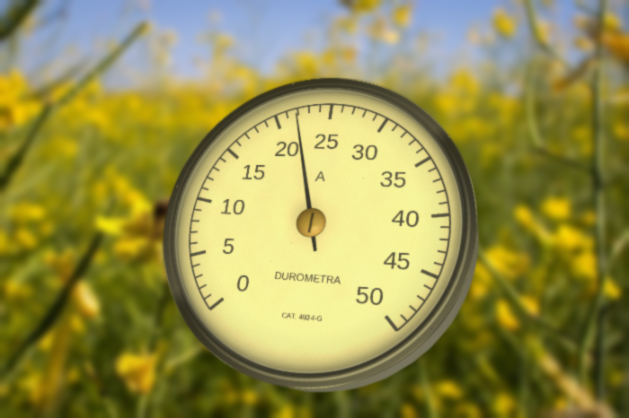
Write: 22 A
